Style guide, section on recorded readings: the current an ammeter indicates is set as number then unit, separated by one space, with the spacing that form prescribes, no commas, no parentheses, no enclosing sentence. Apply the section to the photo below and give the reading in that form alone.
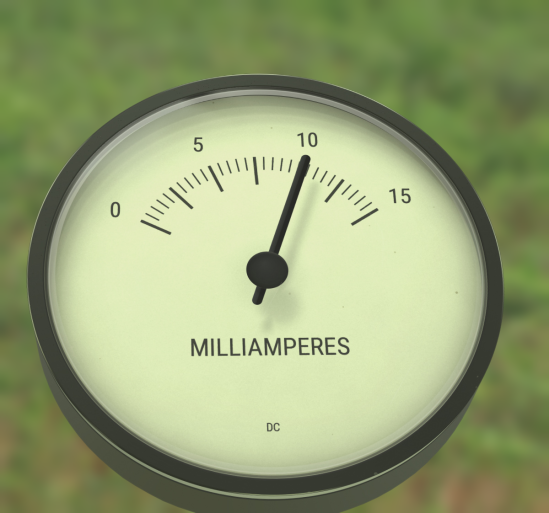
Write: 10.25 mA
